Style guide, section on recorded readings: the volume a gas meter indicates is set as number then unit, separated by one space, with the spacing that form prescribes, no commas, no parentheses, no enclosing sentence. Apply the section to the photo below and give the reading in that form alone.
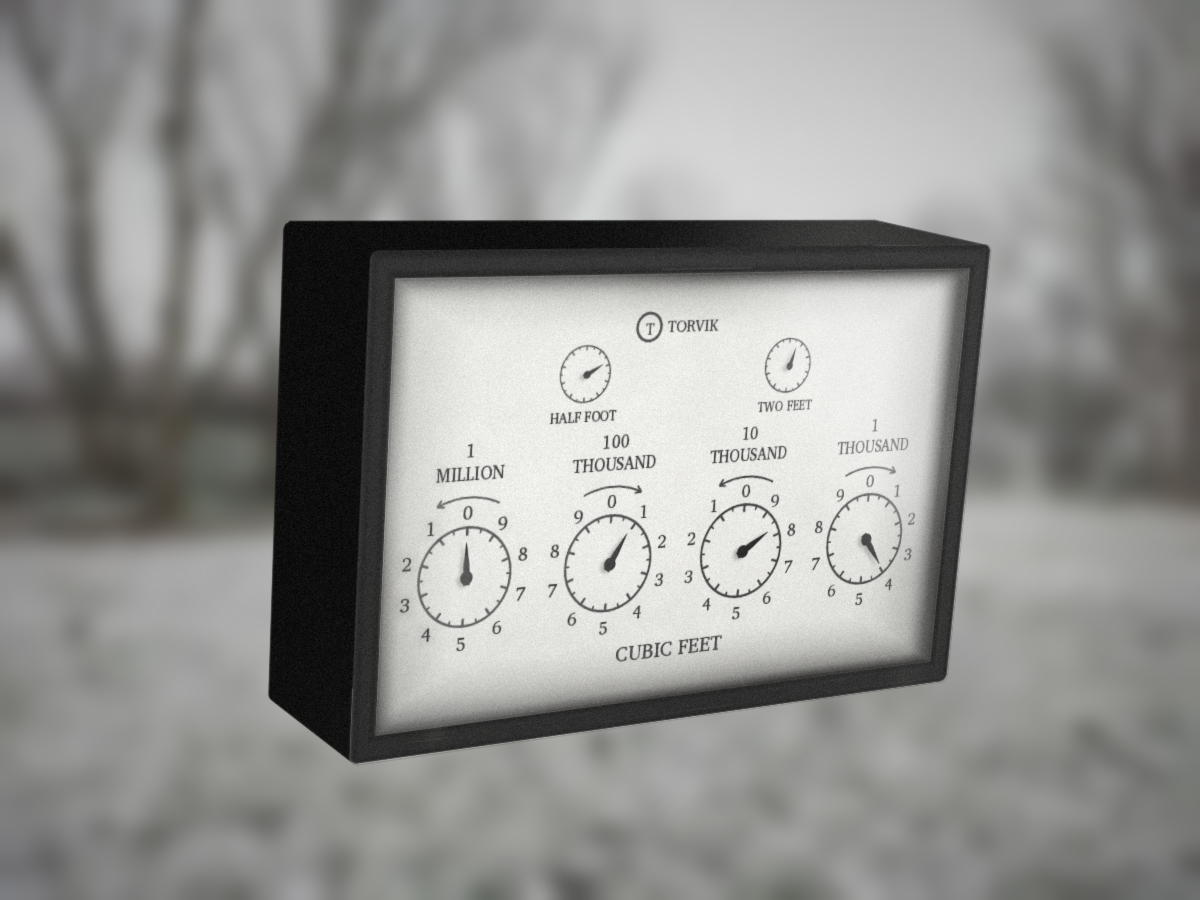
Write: 8400 ft³
